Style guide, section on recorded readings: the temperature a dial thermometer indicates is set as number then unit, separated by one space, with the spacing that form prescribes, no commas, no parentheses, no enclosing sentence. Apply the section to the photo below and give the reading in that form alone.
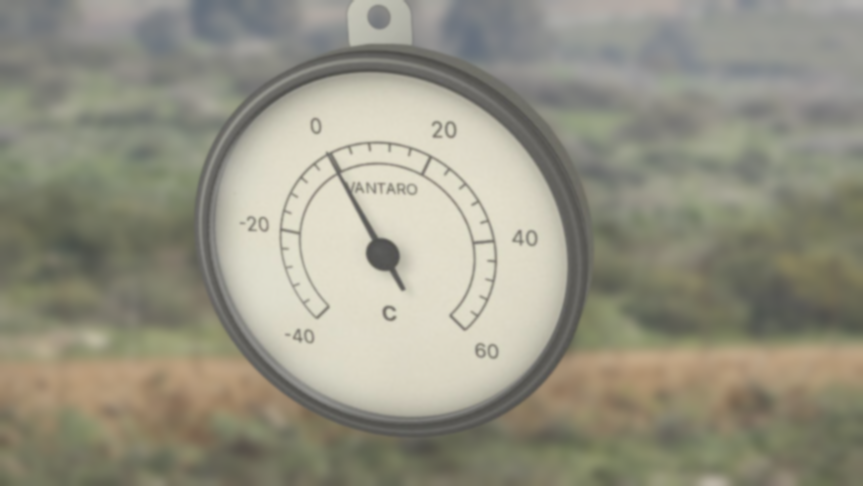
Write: 0 °C
